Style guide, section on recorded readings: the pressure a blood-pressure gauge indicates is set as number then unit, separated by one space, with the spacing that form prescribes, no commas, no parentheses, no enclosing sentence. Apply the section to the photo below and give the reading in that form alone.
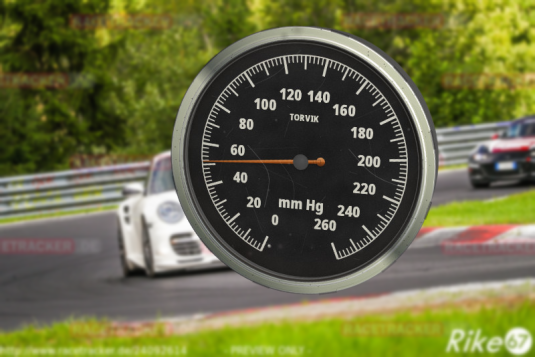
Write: 52 mmHg
